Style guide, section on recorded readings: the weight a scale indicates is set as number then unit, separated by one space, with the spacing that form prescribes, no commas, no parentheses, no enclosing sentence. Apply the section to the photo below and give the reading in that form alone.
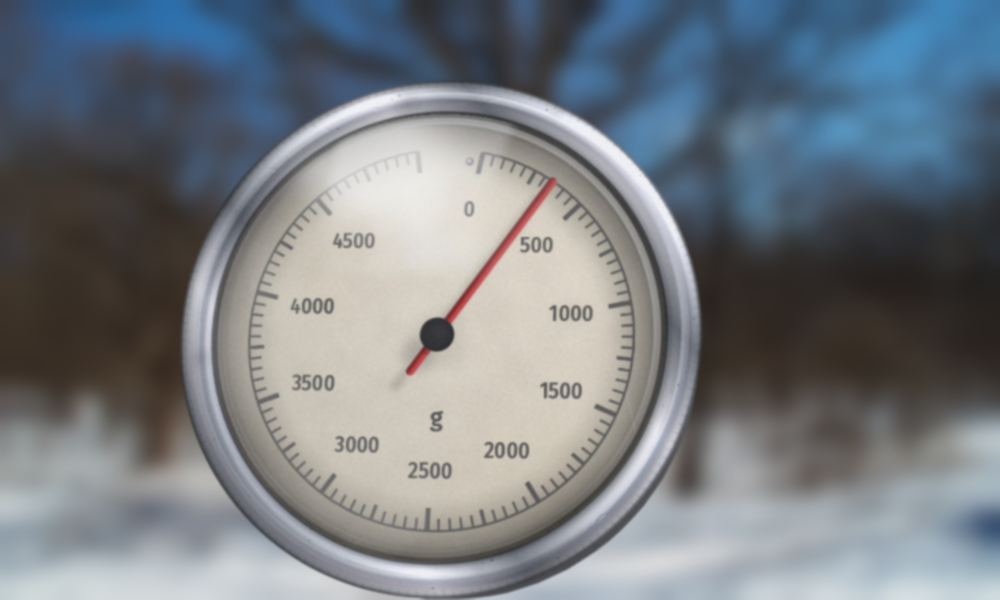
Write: 350 g
